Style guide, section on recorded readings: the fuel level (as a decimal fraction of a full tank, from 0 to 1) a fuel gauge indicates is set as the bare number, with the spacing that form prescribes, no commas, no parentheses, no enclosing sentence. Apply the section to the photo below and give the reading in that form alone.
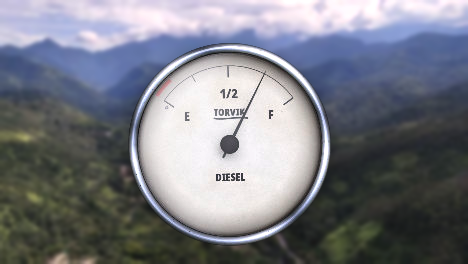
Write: 0.75
